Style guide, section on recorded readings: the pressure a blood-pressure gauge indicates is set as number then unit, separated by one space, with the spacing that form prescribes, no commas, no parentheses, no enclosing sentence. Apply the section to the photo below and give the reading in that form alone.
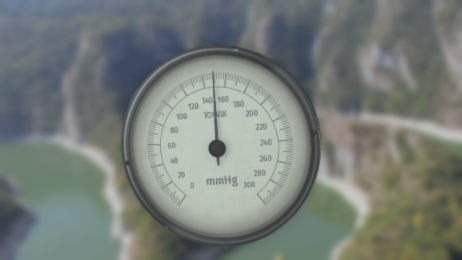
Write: 150 mmHg
